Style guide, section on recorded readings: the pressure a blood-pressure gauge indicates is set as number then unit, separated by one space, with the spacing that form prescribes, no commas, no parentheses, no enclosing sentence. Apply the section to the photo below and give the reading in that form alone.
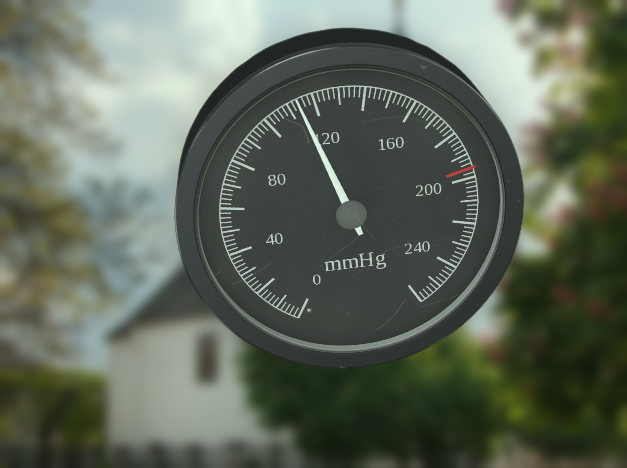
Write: 114 mmHg
